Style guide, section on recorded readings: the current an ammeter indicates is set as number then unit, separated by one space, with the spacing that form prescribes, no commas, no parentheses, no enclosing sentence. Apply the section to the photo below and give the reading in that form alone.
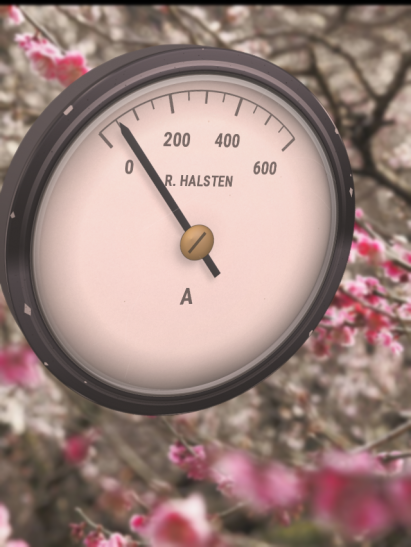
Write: 50 A
